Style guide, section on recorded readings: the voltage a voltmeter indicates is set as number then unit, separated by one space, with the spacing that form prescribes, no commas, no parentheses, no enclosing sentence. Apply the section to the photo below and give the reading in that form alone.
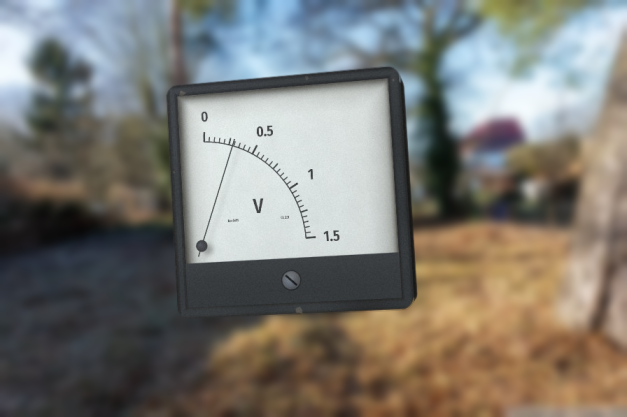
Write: 0.3 V
